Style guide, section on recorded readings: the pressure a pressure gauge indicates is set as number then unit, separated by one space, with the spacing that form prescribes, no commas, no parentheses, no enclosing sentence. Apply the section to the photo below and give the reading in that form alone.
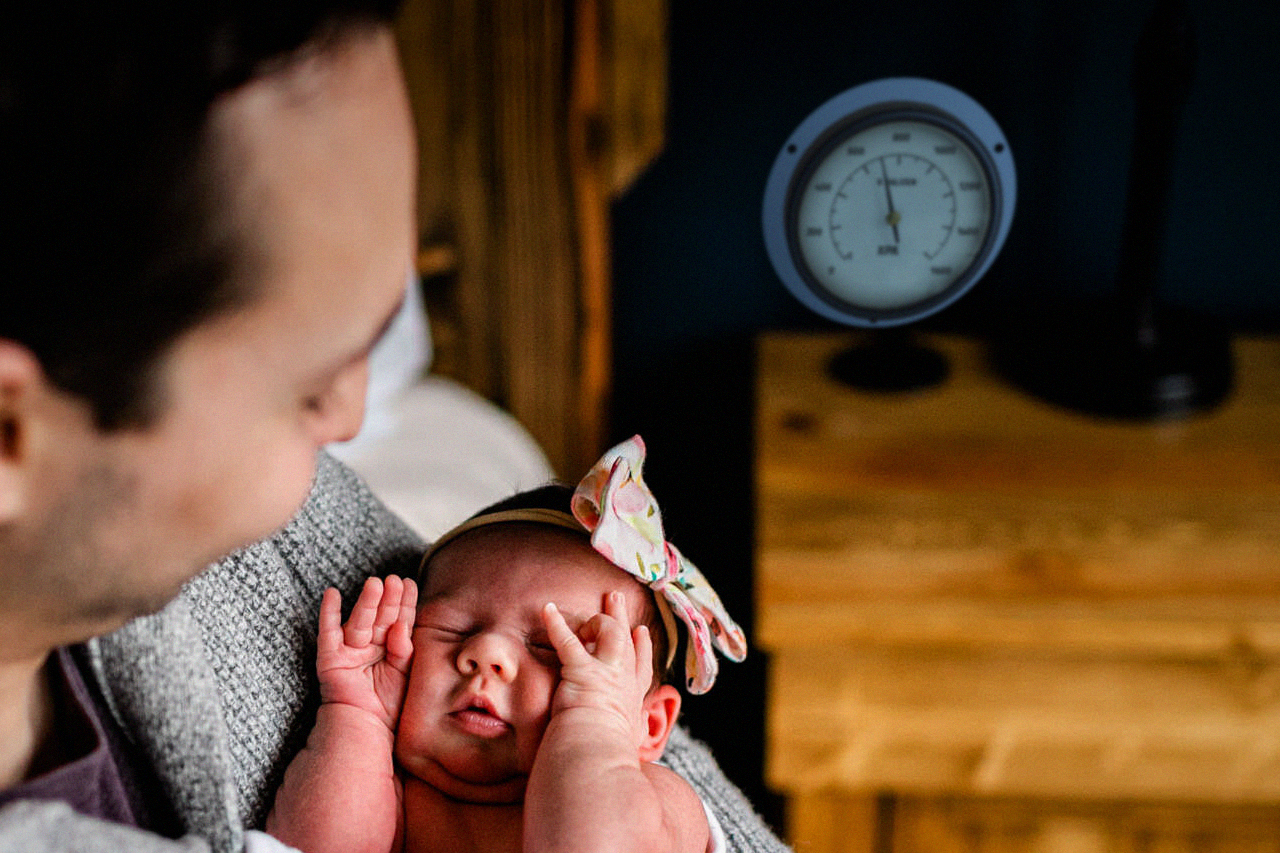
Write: 700 kPa
